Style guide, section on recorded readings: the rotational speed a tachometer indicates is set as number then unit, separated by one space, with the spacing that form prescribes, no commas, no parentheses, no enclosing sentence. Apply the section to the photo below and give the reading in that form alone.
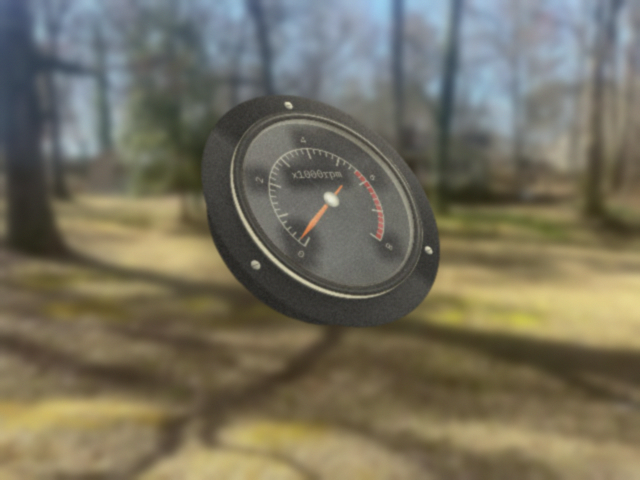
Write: 200 rpm
